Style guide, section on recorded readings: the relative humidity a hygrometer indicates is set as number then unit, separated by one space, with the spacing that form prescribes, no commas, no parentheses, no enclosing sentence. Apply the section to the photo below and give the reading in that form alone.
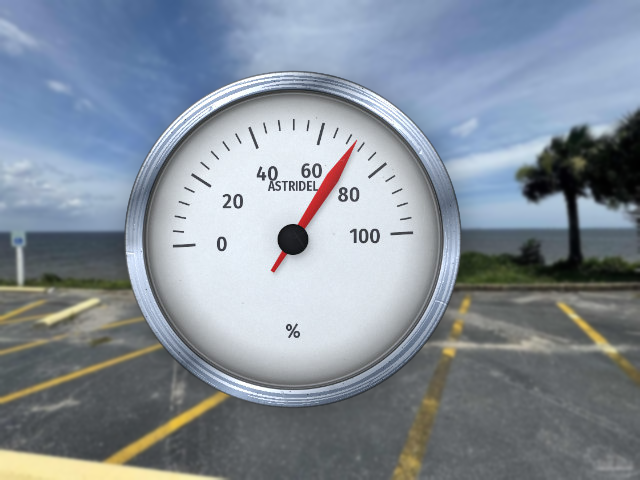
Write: 70 %
